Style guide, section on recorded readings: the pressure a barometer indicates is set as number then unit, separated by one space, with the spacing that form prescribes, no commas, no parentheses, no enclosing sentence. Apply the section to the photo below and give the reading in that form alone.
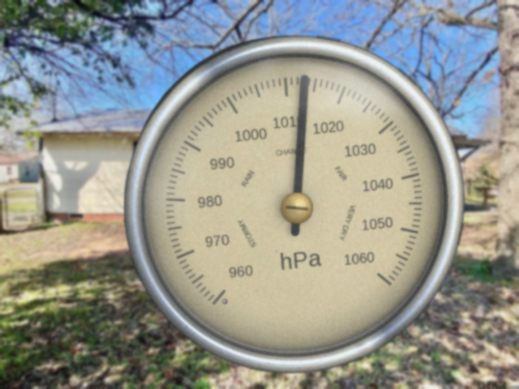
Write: 1013 hPa
